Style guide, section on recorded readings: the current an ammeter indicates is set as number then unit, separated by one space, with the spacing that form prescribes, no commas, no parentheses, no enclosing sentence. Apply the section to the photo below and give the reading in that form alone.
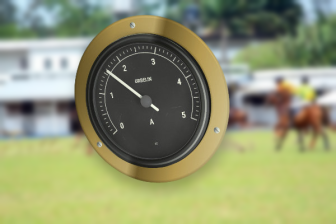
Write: 1.6 A
